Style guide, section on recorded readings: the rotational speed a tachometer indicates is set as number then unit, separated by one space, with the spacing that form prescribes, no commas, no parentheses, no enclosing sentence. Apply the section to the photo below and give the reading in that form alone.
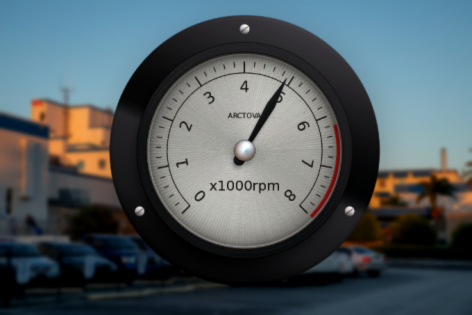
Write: 4900 rpm
